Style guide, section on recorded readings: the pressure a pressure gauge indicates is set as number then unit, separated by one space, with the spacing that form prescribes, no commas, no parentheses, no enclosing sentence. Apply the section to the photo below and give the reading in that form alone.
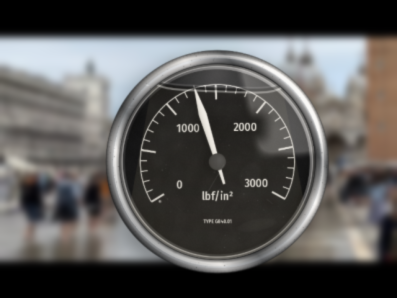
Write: 1300 psi
